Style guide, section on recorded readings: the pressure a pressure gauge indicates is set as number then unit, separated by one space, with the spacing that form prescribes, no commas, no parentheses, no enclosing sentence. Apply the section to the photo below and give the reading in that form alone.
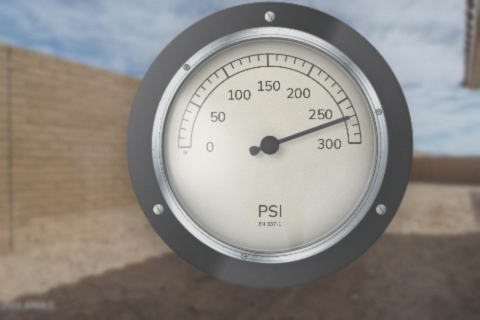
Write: 270 psi
